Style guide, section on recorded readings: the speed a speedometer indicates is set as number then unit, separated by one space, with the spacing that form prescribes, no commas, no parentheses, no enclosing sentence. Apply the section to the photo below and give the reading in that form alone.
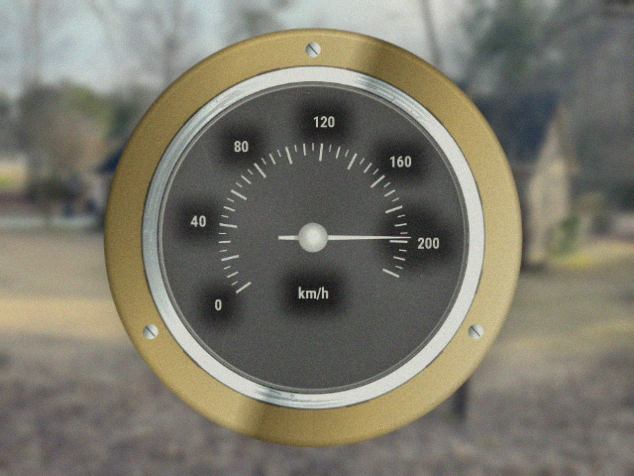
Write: 197.5 km/h
